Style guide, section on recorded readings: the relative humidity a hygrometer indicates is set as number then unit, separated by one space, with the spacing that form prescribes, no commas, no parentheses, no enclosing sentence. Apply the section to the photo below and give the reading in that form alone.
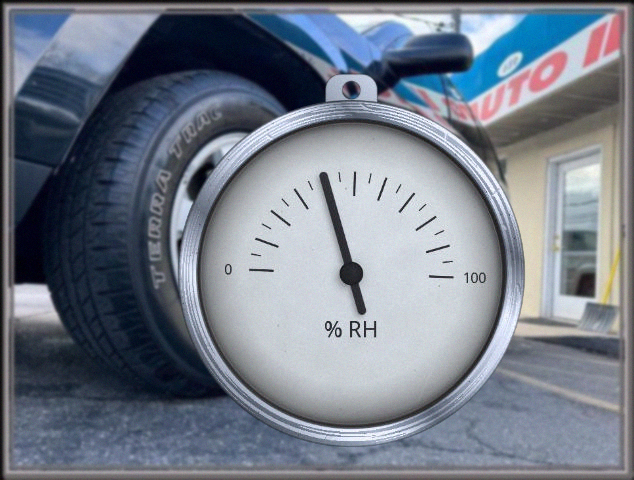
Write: 40 %
